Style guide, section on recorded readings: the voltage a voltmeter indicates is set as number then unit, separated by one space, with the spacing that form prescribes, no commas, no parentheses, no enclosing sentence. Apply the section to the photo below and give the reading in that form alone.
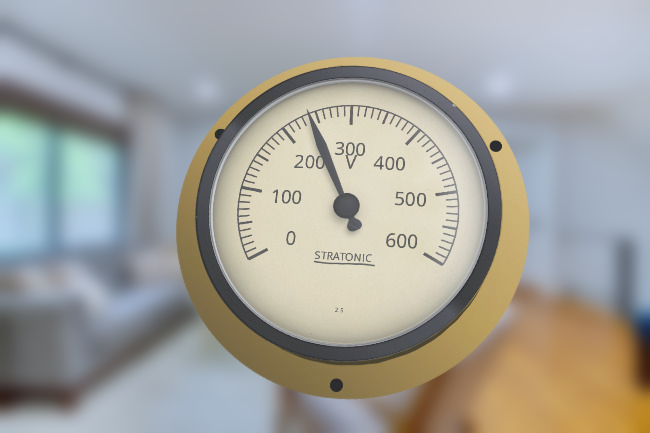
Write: 240 V
